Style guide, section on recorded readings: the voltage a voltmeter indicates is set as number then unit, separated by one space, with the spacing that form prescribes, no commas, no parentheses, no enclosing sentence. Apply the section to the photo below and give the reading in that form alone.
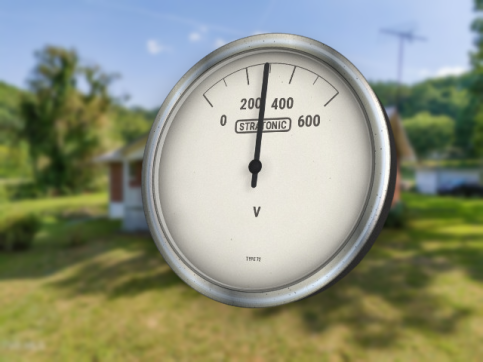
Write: 300 V
